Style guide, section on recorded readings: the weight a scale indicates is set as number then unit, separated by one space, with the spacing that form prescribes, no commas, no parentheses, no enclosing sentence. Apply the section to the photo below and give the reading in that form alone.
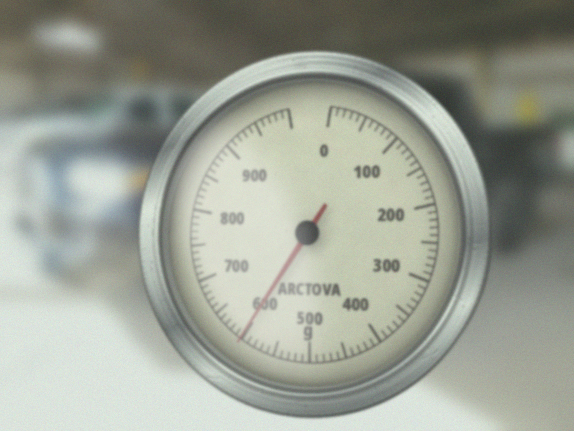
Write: 600 g
